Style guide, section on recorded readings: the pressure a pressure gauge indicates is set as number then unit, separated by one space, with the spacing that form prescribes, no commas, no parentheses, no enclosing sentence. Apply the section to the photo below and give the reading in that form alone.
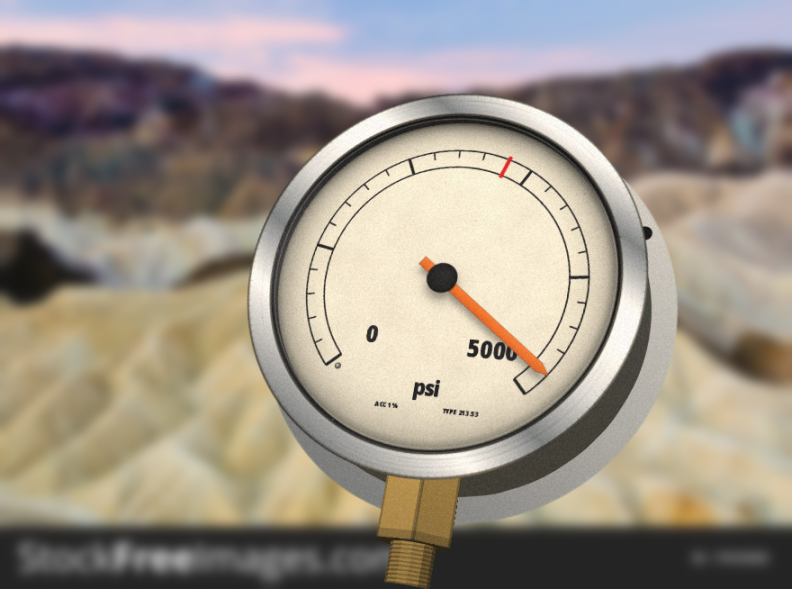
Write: 4800 psi
